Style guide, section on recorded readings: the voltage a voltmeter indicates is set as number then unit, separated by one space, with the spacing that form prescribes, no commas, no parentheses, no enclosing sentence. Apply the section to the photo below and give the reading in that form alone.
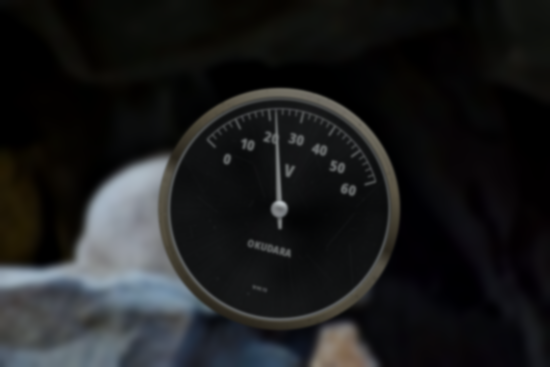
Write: 22 V
